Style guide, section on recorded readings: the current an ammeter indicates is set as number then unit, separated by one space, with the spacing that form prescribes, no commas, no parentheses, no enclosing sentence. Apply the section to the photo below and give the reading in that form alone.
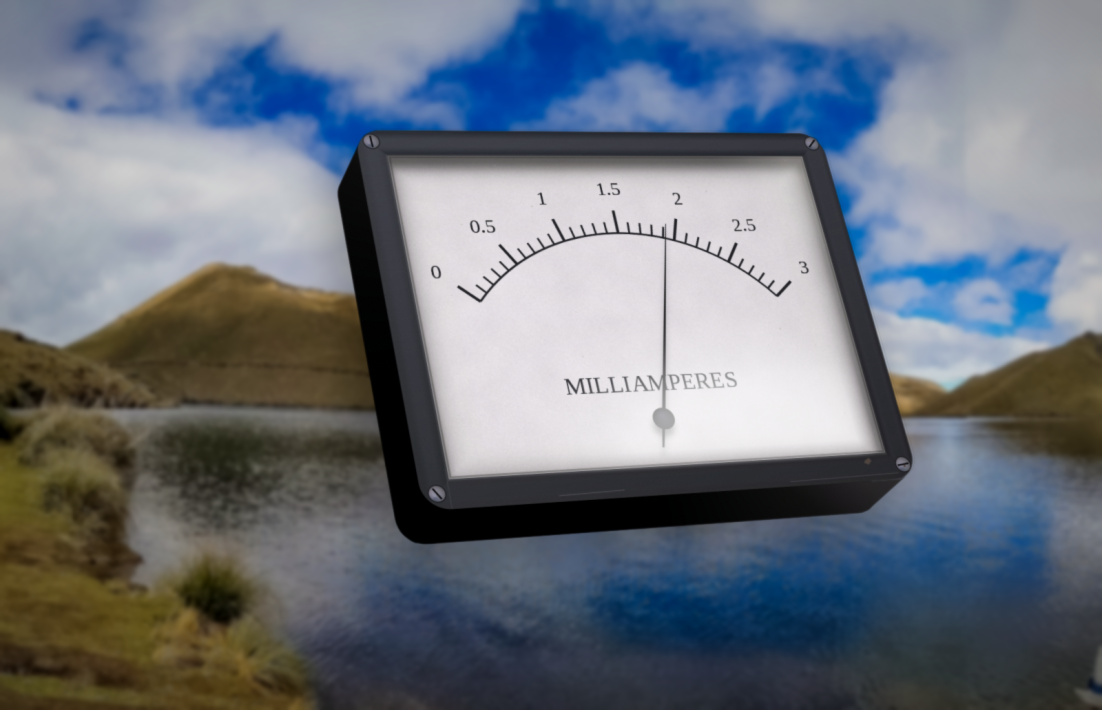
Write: 1.9 mA
